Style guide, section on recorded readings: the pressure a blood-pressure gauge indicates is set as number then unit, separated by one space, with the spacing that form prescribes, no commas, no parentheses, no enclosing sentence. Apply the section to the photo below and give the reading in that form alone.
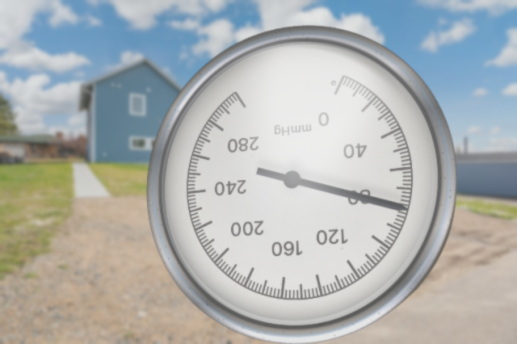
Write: 80 mmHg
